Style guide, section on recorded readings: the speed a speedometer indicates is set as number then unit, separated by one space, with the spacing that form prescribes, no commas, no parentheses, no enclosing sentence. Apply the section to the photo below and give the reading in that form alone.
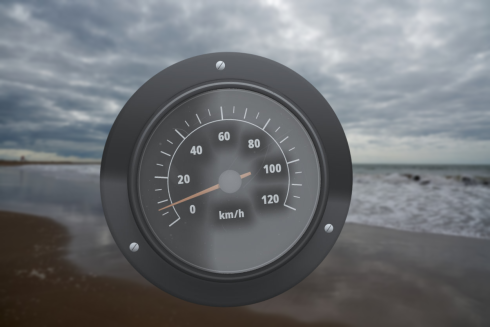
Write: 7.5 km/h
